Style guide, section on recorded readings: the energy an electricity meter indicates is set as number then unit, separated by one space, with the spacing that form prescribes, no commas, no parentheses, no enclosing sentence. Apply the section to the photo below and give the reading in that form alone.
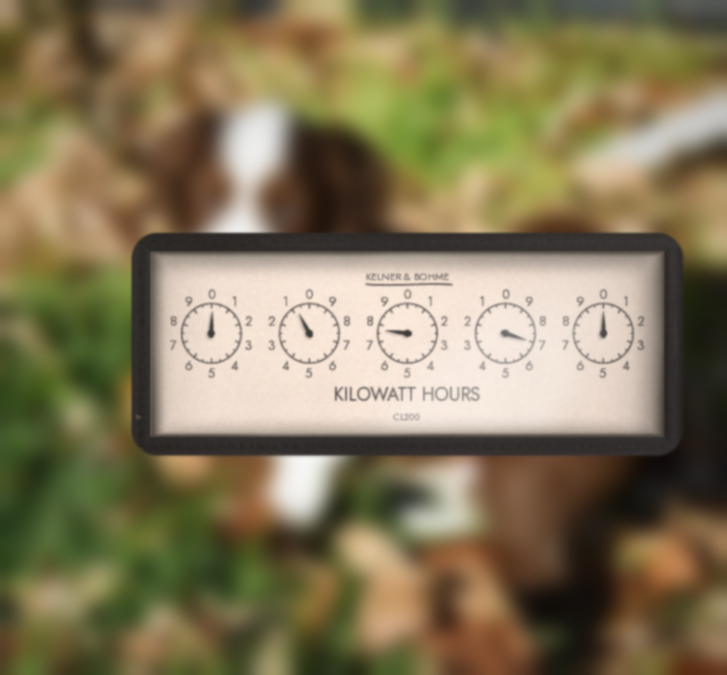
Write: 770 kWh
